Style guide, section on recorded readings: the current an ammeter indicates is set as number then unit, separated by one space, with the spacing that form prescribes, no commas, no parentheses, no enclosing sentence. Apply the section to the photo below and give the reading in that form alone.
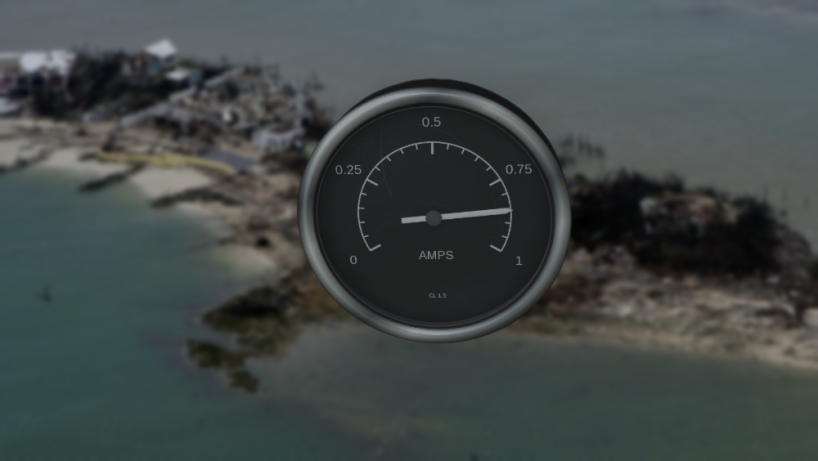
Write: 0.85 A
